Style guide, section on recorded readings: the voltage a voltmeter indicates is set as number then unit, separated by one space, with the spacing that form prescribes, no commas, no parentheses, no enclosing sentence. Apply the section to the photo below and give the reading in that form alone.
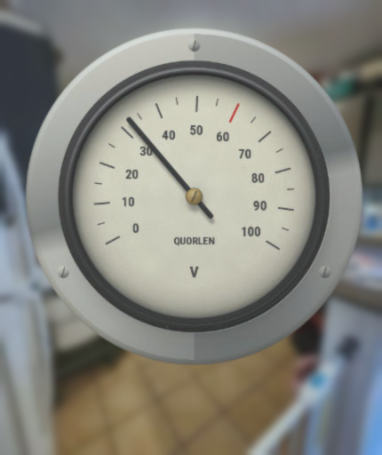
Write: 32.5 V
